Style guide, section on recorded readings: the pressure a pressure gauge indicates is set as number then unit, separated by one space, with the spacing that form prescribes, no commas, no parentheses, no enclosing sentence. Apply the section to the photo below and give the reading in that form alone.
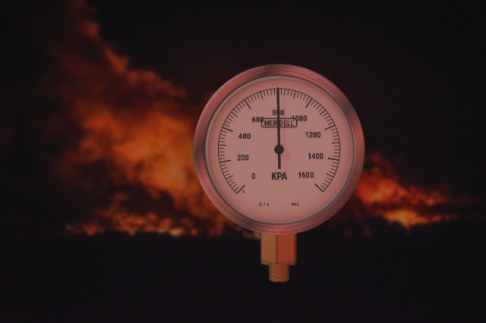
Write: 800 kPa
